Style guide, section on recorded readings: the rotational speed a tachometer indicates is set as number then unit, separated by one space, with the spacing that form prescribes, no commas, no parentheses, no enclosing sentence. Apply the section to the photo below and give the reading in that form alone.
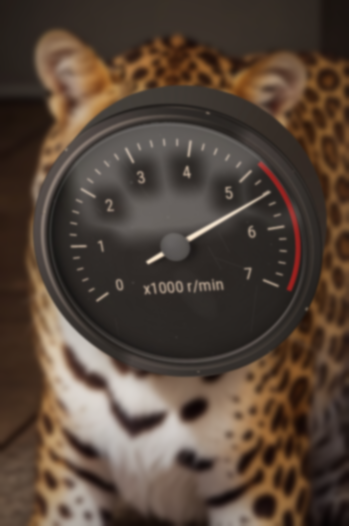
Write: 5400 rpm
